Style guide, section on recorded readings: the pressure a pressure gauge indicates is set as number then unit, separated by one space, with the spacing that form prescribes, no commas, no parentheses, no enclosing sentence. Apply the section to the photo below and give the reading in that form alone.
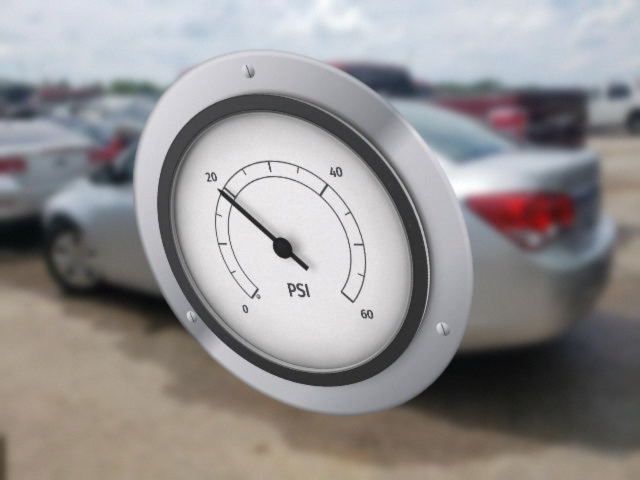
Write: 20 psi
